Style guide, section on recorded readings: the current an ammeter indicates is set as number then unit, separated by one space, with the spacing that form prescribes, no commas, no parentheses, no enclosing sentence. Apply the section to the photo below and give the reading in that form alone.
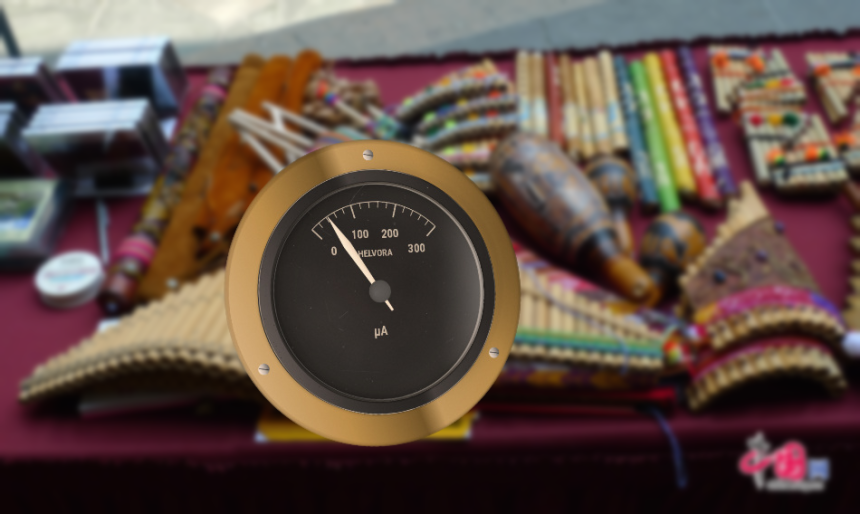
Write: 40 µA
